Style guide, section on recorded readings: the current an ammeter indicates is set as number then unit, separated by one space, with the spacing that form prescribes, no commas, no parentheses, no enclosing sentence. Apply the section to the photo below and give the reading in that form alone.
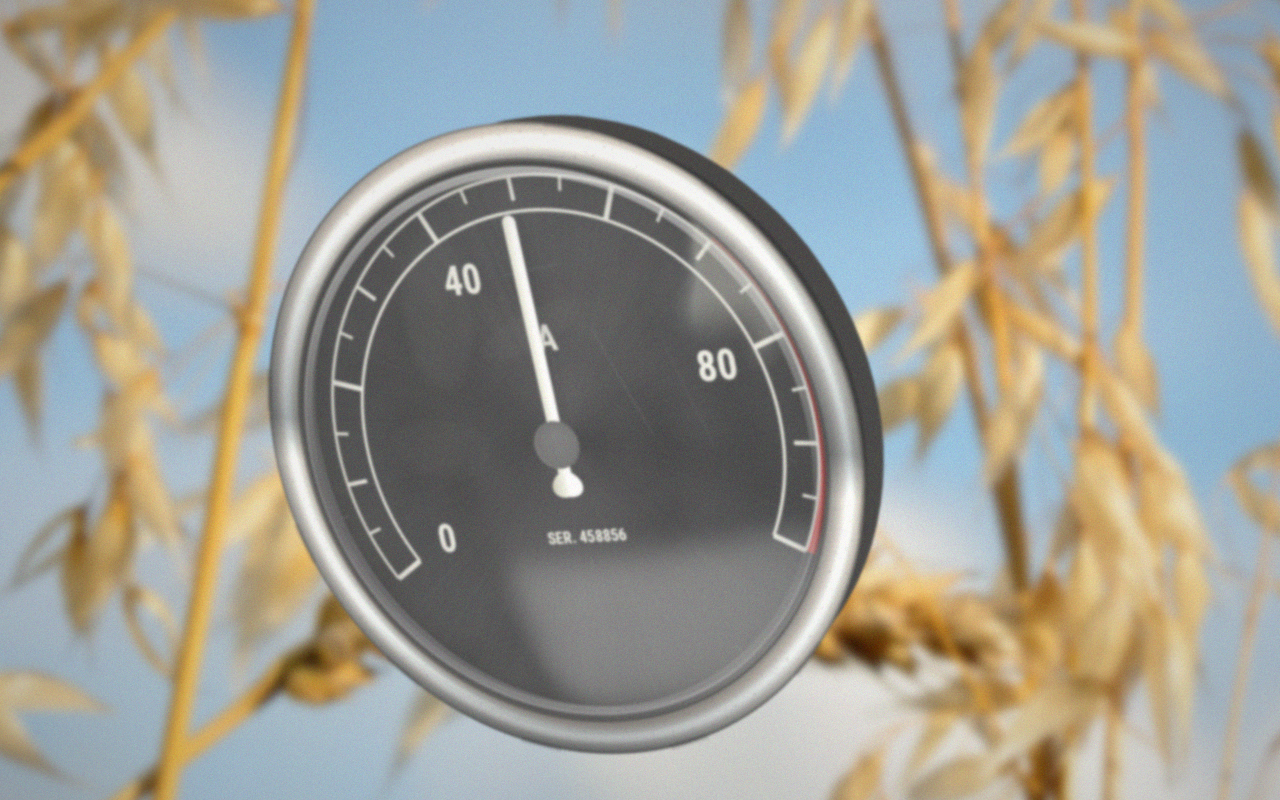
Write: 50 A
